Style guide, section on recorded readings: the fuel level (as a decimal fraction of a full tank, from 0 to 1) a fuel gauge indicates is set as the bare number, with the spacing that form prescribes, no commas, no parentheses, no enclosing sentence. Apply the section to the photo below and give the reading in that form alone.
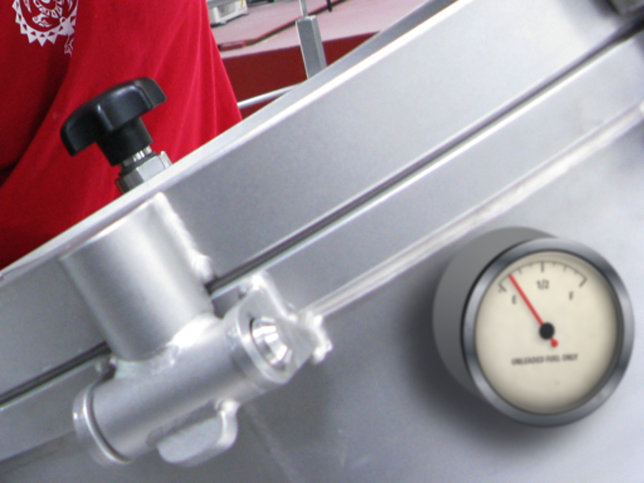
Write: 0.125
